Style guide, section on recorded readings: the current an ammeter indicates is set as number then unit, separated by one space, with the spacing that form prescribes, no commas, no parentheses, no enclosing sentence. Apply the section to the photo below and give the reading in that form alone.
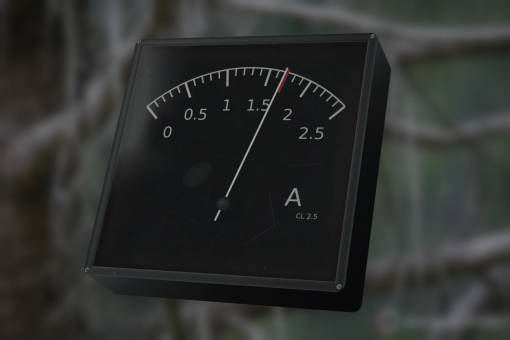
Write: 1.7 A
